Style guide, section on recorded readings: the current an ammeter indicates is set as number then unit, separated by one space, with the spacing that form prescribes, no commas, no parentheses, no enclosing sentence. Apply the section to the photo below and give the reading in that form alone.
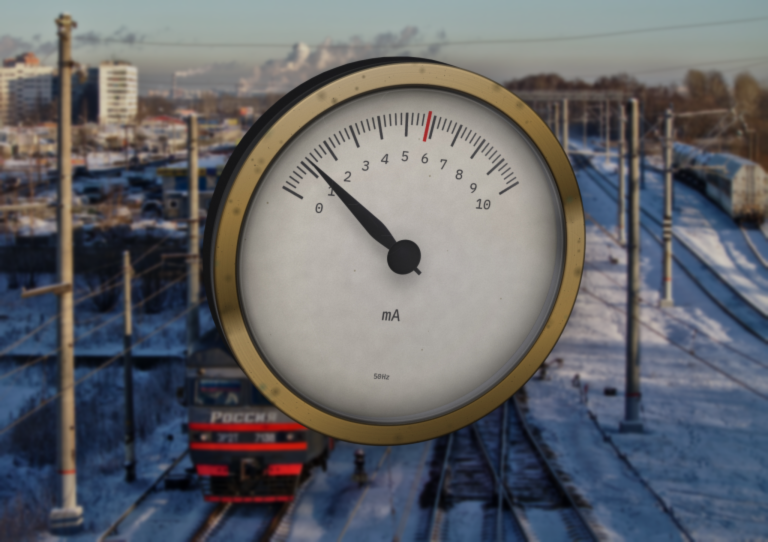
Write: 1.2 mA
